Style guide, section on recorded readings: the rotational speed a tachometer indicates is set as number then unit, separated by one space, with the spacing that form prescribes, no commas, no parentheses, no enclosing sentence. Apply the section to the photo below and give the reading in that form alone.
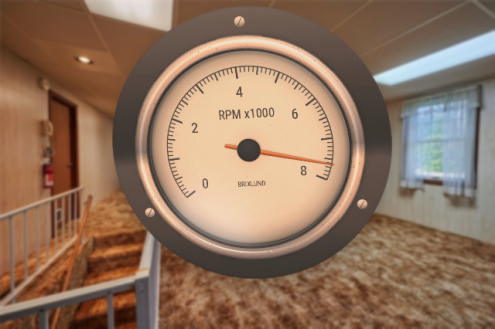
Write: 7600 rpm
